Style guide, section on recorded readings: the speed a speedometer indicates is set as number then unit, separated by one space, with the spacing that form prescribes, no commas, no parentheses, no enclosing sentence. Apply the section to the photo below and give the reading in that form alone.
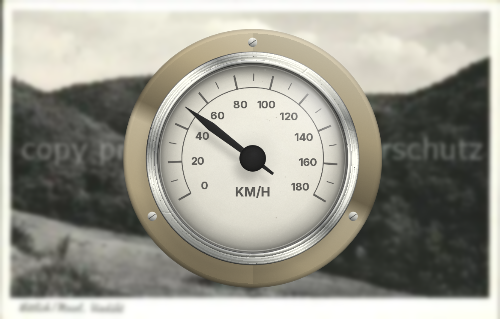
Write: 50 km/h
